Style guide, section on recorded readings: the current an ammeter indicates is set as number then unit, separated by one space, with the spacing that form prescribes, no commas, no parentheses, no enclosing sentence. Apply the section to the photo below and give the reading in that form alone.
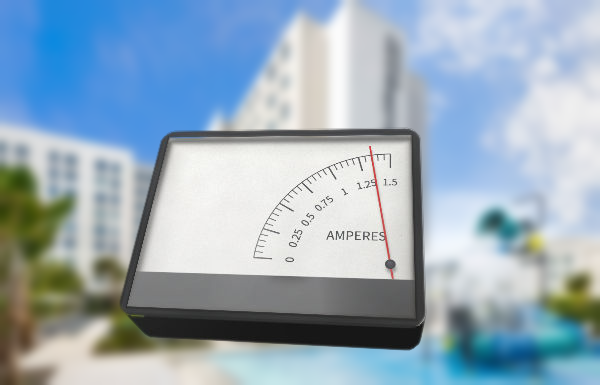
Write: 1.35 A
